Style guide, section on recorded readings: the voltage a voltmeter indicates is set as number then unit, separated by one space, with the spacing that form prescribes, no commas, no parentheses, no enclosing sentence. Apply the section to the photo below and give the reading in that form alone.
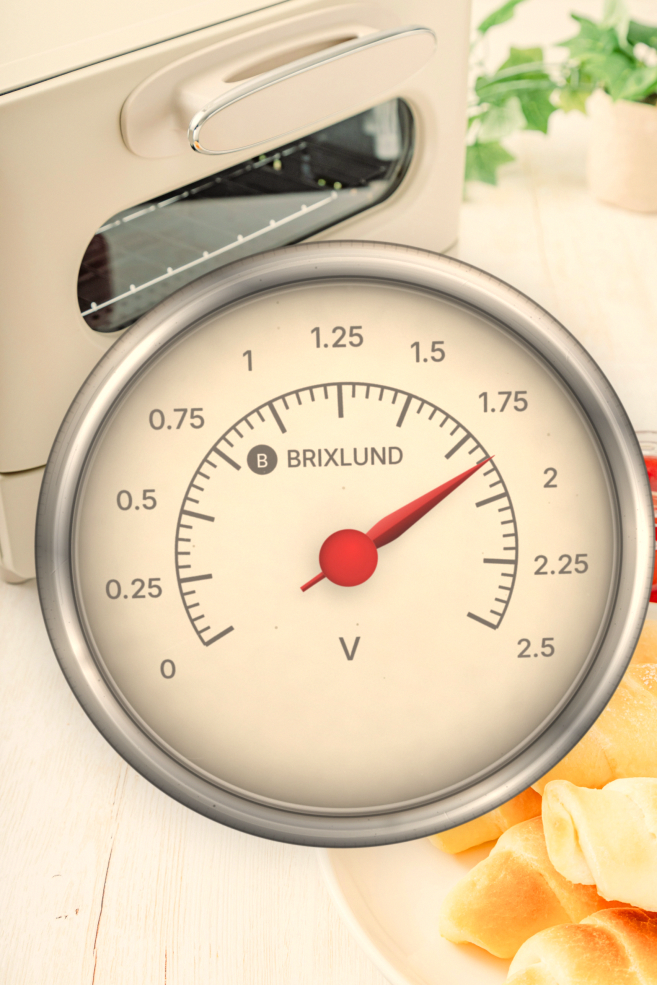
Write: 1.85 V
